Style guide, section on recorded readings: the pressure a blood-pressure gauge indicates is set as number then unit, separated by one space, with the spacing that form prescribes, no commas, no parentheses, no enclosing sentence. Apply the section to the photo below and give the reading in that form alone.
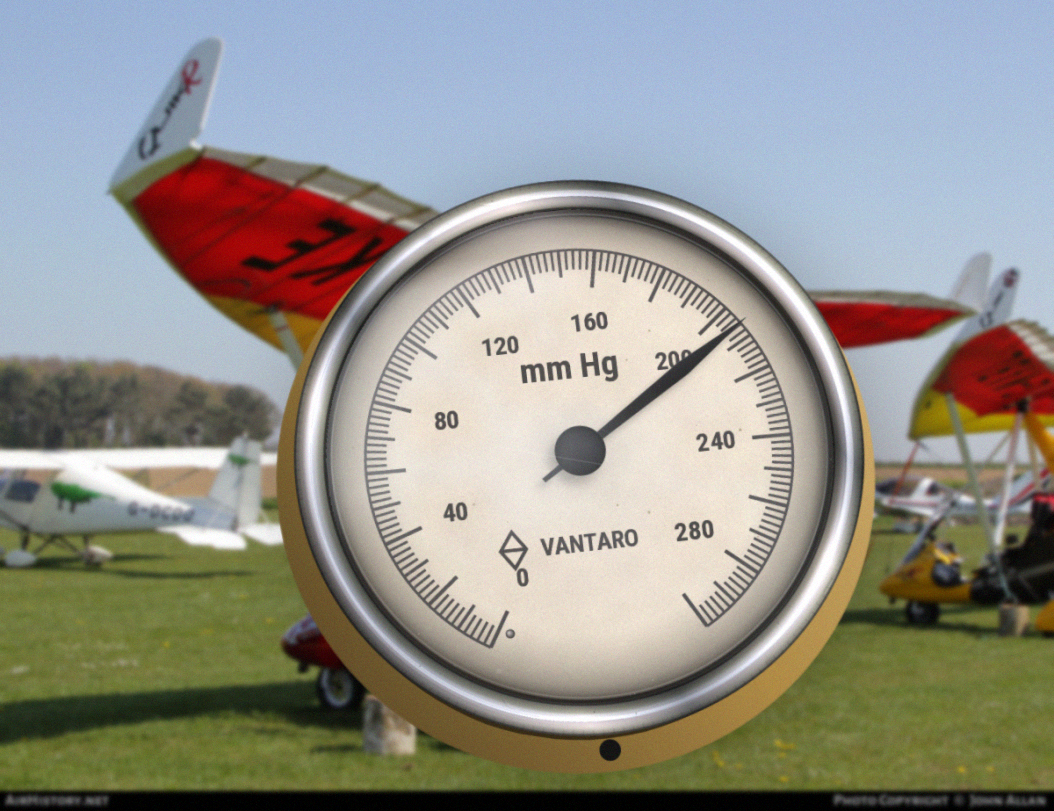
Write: 206 mmHg
